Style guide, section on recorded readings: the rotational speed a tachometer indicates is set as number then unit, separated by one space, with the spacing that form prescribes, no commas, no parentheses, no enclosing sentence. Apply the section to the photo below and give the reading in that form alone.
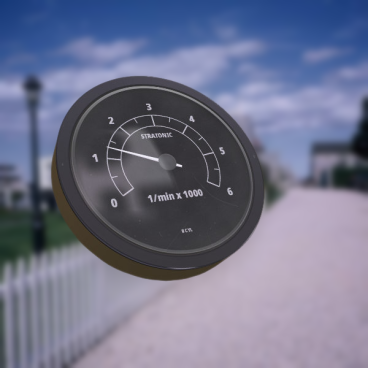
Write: 1250 rpm
